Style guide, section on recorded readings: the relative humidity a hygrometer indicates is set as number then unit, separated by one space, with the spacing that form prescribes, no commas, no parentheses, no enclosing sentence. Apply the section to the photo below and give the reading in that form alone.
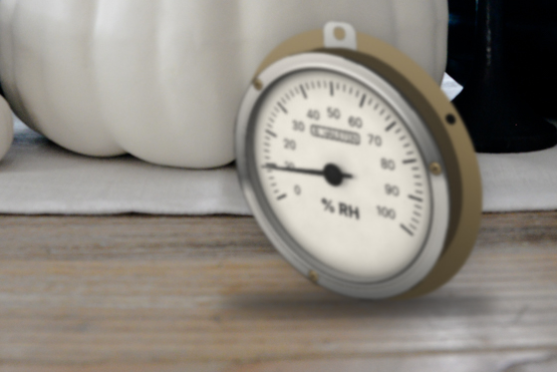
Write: 10 %
